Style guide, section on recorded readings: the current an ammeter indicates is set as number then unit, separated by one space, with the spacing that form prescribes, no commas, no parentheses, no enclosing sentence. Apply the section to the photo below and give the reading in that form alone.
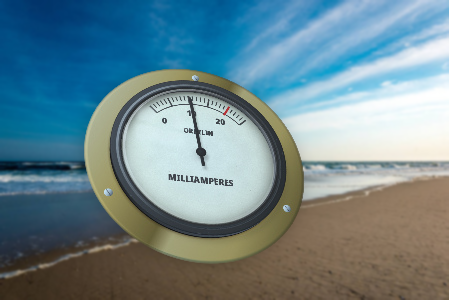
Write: 10 mA
